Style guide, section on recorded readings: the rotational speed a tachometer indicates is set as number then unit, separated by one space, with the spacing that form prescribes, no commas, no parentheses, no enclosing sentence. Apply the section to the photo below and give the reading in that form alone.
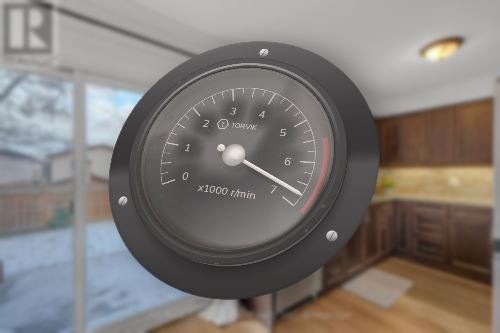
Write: 6750 rpm
